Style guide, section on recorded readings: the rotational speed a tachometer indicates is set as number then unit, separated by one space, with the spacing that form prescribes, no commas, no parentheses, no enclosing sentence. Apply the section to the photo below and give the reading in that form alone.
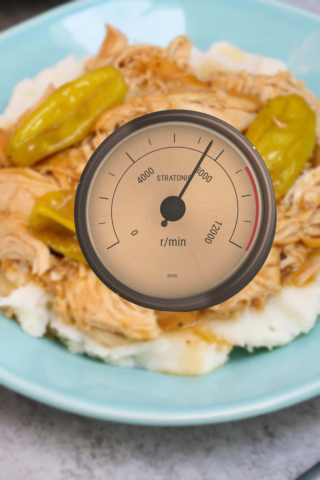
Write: 7500 rpm
